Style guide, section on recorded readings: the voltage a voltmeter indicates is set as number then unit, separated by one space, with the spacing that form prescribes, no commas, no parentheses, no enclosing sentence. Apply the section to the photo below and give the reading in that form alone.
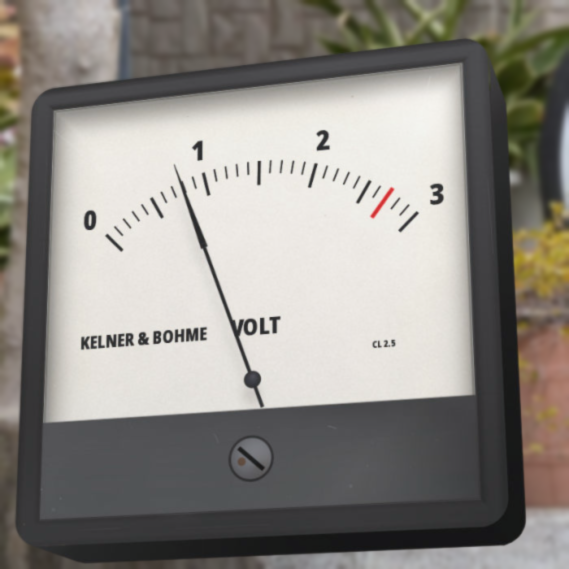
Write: 0.8 V
